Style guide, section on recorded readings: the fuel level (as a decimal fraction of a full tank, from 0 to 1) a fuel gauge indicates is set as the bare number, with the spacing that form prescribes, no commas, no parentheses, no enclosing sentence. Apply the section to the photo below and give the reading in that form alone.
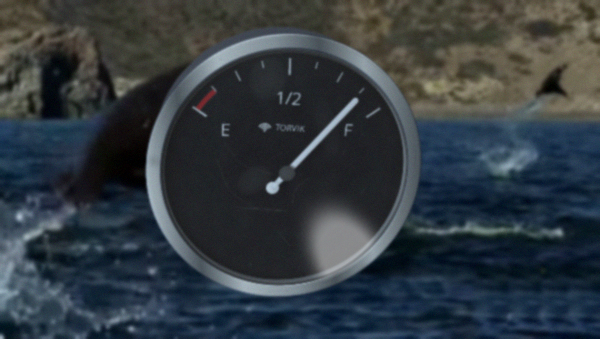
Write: 0.875
